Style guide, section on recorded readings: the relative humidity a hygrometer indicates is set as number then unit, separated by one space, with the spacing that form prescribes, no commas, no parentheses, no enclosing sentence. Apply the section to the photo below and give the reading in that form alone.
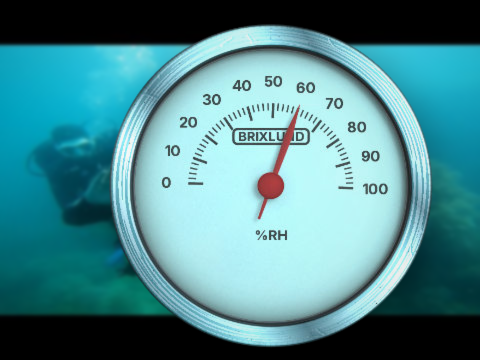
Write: 60 %
